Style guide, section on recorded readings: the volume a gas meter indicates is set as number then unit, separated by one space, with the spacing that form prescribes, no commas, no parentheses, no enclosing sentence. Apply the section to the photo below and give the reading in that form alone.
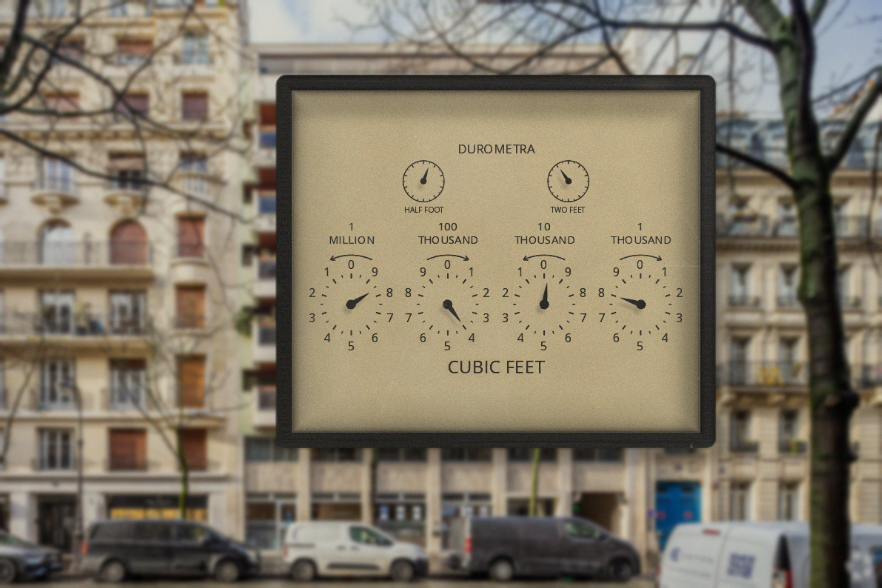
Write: 839800 ft³
